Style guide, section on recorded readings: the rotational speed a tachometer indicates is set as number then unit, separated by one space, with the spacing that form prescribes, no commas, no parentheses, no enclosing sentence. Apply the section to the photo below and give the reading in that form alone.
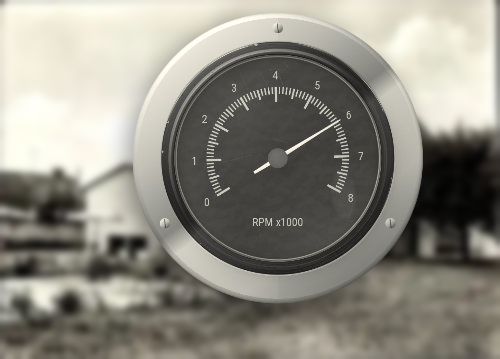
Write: 6000 rpm
